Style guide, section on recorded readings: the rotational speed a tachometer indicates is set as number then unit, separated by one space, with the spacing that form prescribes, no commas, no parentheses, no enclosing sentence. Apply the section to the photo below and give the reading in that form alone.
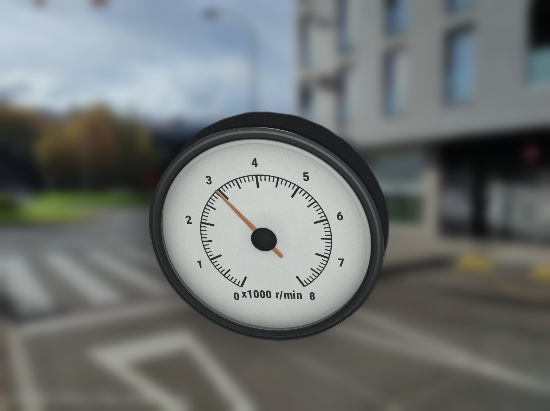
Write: 3000 rpm
